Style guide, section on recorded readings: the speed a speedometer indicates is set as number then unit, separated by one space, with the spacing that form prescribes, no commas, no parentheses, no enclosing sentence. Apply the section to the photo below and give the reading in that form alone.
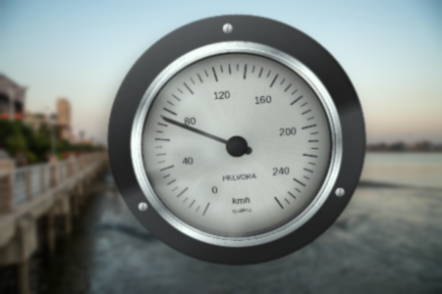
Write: 75 km/h
